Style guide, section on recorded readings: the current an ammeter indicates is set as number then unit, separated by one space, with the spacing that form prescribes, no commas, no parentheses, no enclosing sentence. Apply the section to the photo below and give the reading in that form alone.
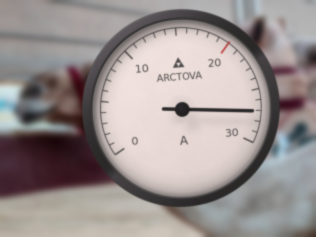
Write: 27 A
